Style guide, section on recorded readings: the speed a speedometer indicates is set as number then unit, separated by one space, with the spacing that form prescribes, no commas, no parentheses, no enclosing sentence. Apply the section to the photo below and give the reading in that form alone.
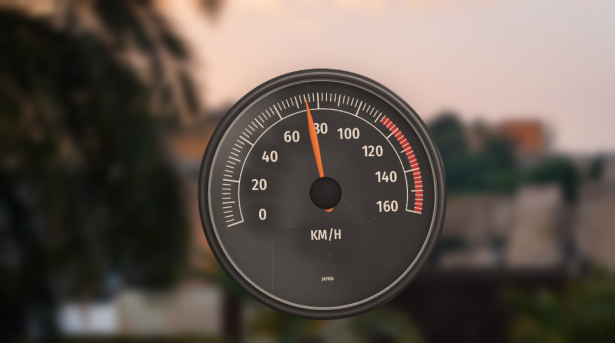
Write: 74 km/h
